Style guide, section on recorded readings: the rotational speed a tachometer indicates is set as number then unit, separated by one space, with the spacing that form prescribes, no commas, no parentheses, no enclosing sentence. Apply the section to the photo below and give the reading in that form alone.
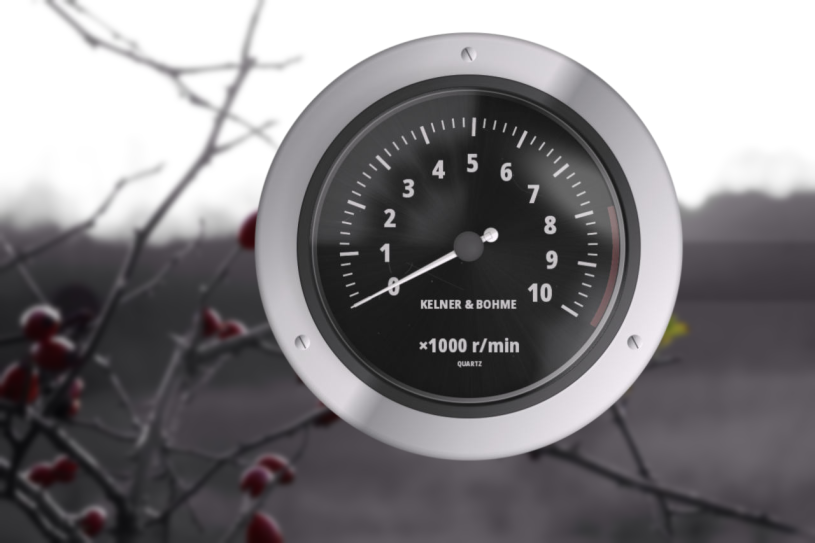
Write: 0 rpm
